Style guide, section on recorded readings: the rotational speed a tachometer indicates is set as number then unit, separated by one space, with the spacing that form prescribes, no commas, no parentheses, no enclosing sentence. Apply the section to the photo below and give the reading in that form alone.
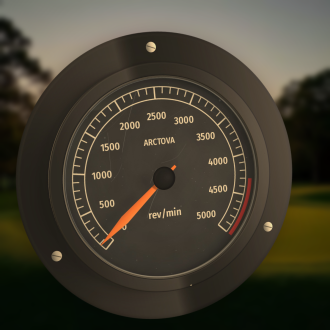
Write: 100 rpm
